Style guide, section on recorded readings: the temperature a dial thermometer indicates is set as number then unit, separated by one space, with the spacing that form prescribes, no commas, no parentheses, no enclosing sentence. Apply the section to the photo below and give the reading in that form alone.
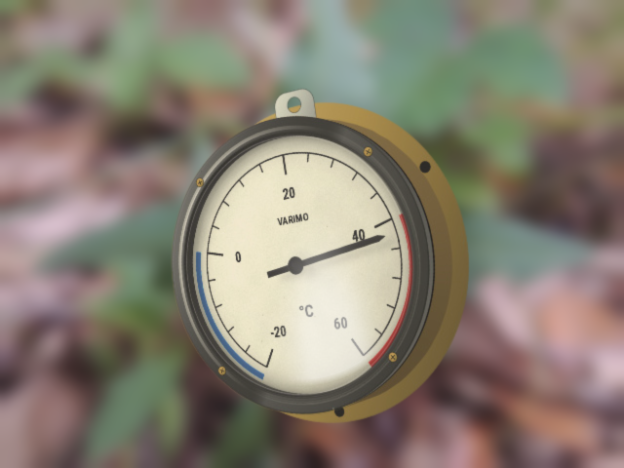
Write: 42 °C
